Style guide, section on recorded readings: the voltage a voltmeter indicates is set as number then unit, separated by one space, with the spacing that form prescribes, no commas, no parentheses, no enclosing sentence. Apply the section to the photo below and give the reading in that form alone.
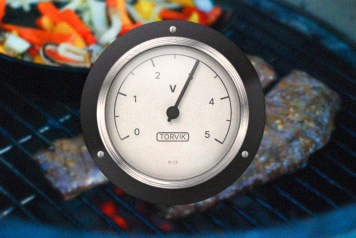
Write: 3 V
